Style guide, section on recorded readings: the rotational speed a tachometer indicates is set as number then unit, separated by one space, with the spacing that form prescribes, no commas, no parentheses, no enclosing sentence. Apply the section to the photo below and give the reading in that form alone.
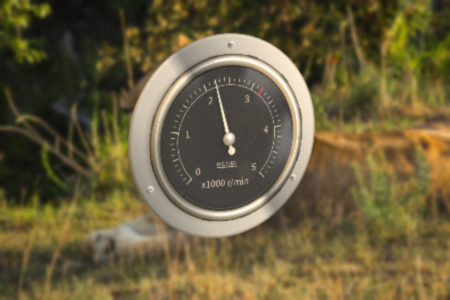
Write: 2200 rpm
